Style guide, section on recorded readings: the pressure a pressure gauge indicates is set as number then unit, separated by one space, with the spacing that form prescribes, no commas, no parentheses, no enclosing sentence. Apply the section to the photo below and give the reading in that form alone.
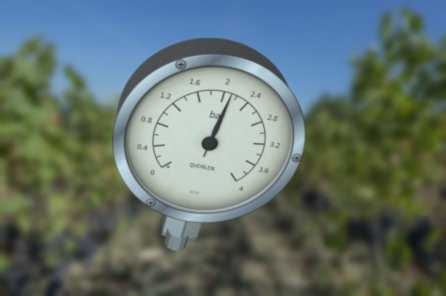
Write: 2.1 bar
